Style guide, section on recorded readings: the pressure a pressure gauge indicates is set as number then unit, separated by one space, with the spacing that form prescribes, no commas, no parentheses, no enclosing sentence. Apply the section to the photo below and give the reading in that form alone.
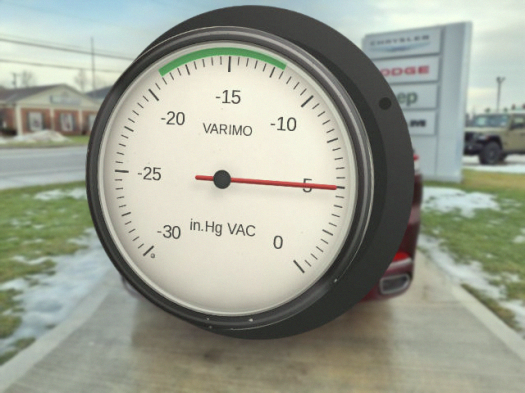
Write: -5 inHg
